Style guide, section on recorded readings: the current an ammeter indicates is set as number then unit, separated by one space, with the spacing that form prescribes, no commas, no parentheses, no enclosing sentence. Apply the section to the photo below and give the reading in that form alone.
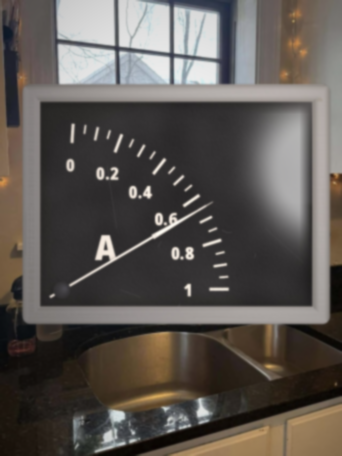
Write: 0.65 A
